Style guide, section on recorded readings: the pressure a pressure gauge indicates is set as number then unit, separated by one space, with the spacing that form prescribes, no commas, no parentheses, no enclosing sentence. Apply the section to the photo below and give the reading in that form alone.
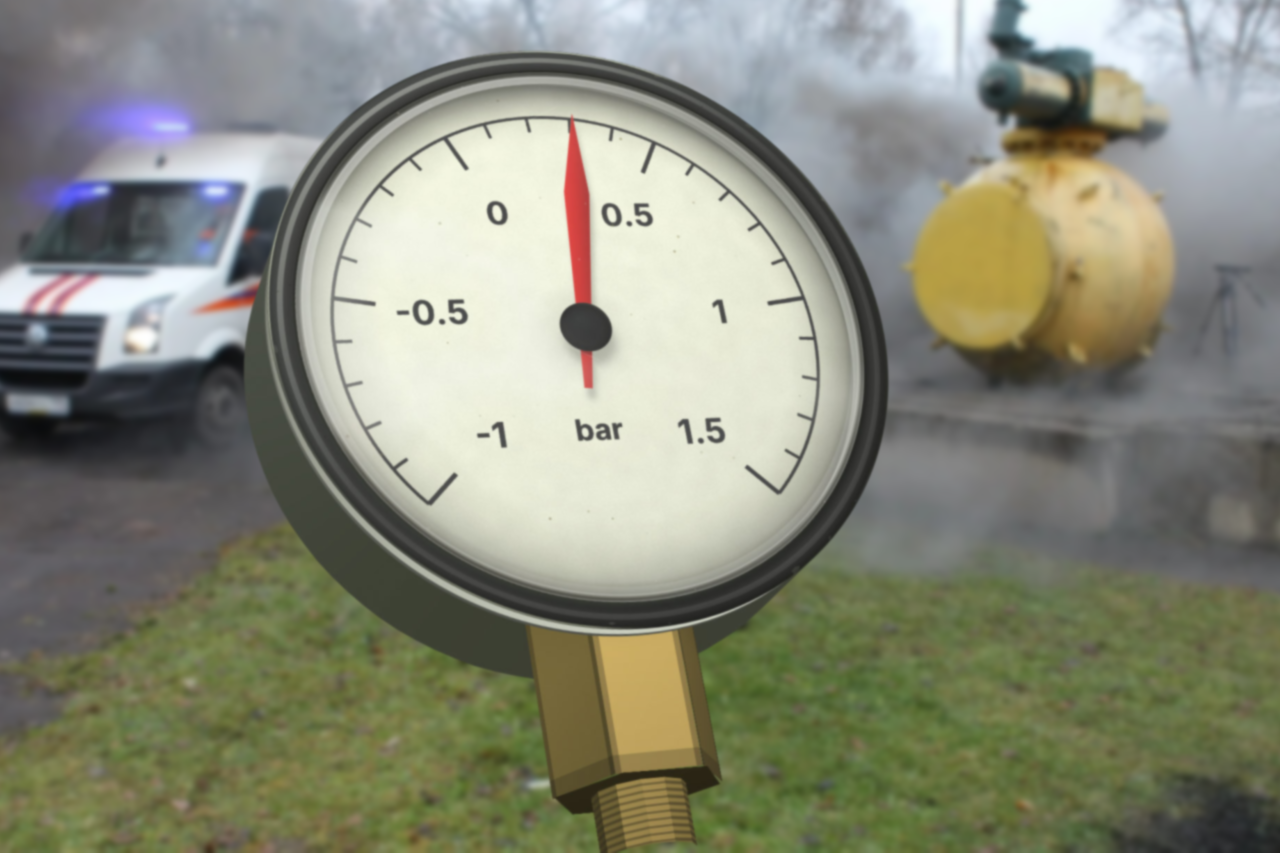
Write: 0.3 bar
